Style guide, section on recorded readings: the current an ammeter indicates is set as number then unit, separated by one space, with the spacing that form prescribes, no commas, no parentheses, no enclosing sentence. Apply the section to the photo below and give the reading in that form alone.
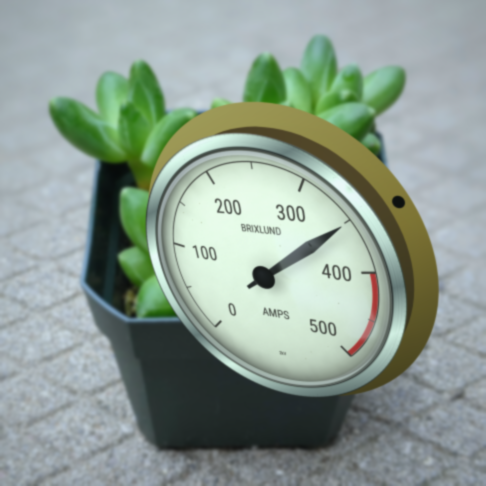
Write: 350 A
